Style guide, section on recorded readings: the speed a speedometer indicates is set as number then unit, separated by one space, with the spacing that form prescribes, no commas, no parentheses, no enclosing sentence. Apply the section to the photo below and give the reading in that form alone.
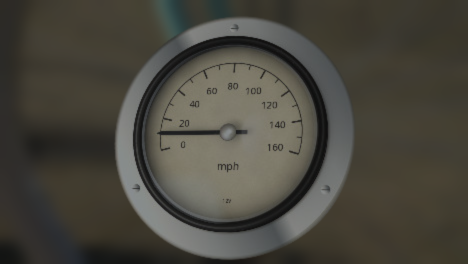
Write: 10 mph
